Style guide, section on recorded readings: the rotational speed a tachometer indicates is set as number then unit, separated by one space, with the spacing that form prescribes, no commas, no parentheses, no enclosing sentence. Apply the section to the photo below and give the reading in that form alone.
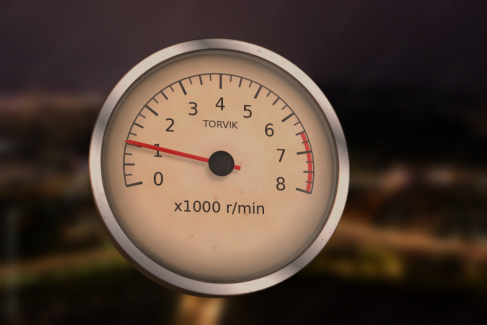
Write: 1000 rpm
